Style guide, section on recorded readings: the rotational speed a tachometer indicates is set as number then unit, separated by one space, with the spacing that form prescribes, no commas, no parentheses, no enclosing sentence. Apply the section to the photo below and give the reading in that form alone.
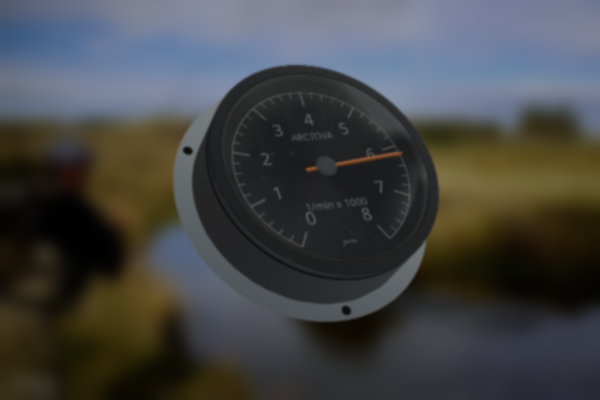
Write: 6200 rpm
